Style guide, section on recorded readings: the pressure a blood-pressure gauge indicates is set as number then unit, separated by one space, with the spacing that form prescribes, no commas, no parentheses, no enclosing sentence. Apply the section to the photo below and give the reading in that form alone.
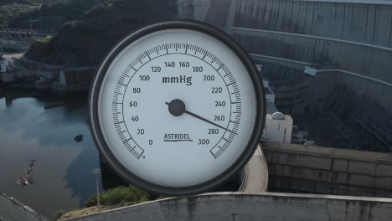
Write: 270 mmHg
